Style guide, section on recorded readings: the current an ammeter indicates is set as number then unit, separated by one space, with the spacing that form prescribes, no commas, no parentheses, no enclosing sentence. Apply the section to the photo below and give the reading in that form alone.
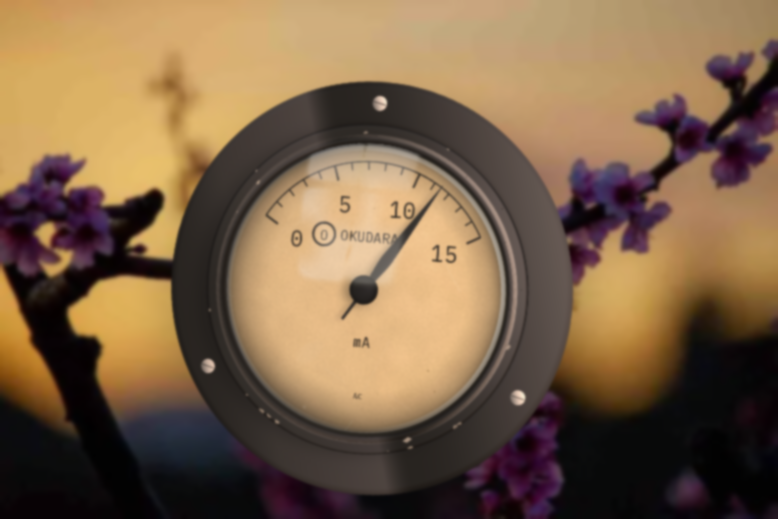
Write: 11.5 mA
